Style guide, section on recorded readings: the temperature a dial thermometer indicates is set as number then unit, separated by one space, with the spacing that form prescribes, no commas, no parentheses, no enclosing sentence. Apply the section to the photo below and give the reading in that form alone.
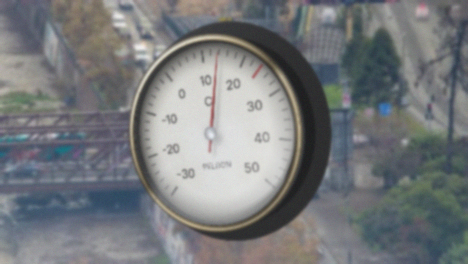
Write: 14 °C
